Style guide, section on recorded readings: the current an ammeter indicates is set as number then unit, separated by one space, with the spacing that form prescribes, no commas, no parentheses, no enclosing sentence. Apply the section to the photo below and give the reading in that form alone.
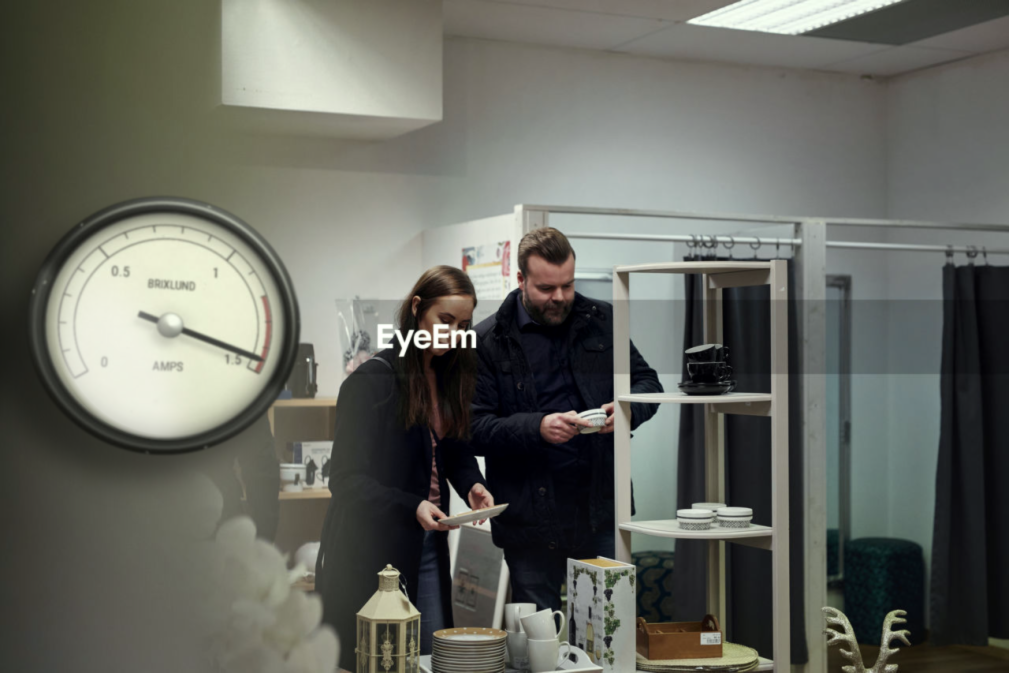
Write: 1.45 A
